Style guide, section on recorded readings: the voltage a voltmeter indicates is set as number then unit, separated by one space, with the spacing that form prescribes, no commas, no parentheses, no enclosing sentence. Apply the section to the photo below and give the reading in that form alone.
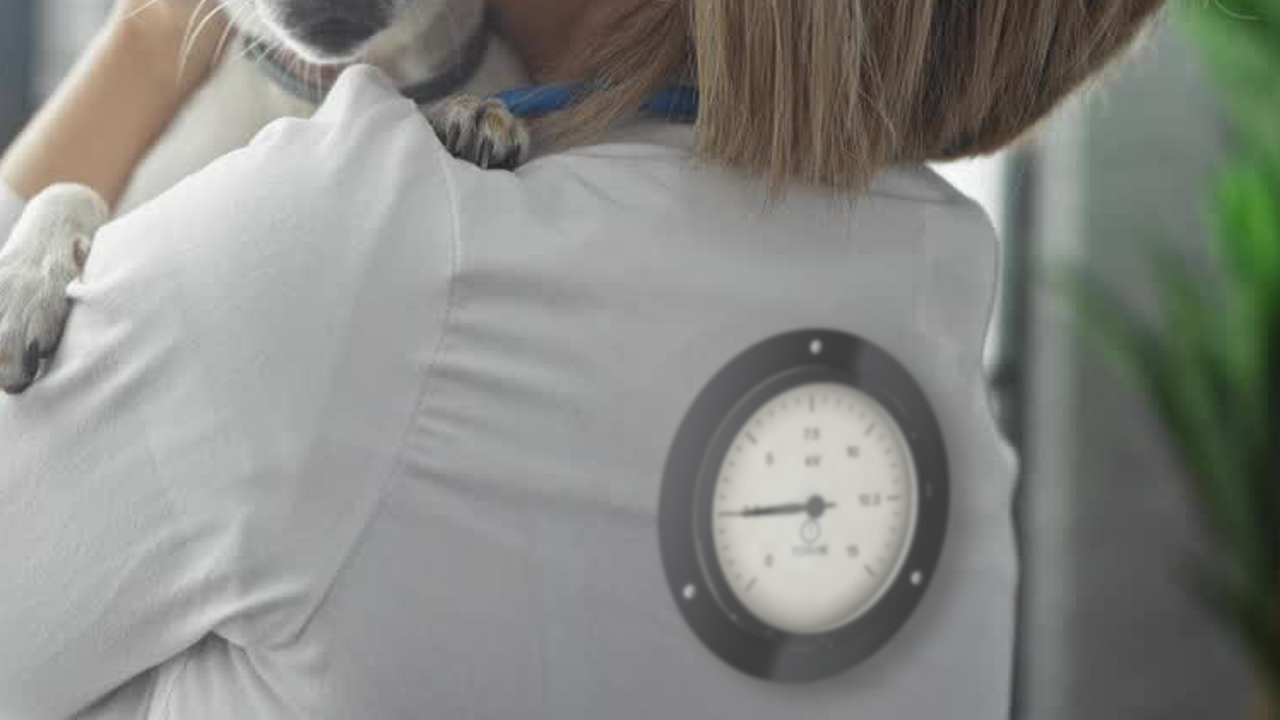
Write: 2.5 kV
